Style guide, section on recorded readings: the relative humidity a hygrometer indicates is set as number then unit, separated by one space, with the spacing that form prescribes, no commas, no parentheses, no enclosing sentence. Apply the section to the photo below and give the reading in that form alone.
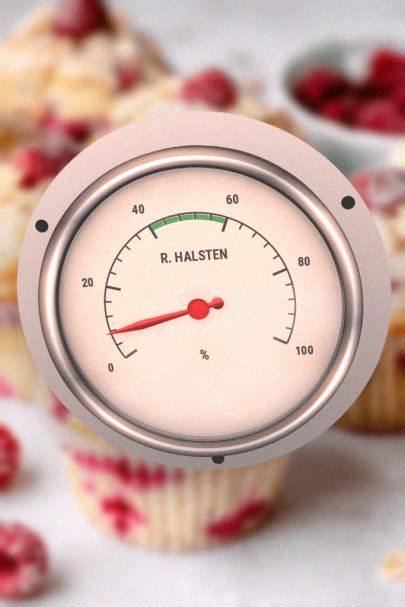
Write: 8 %
